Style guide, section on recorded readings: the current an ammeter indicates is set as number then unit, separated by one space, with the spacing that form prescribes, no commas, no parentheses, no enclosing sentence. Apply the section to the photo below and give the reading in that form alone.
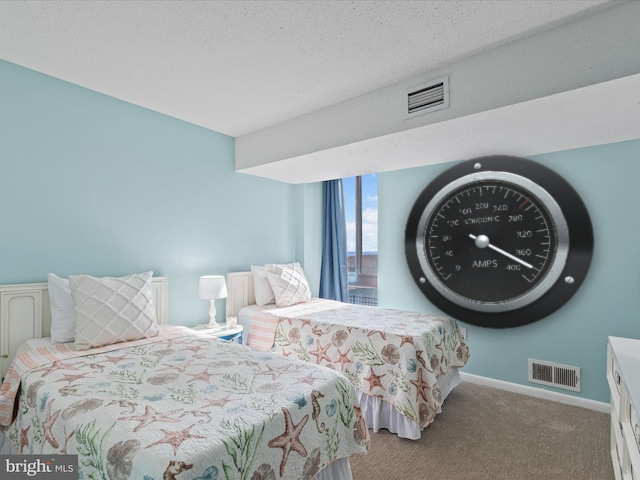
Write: 380 A
